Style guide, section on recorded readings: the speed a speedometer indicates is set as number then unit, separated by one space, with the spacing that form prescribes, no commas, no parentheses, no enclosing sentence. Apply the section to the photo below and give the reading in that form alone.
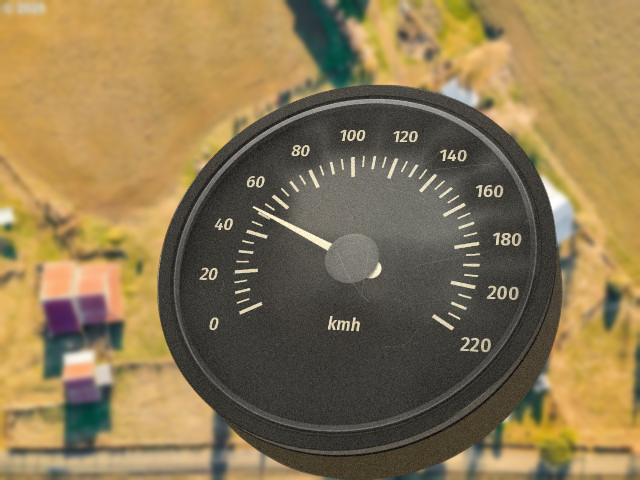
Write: 50 km/h
